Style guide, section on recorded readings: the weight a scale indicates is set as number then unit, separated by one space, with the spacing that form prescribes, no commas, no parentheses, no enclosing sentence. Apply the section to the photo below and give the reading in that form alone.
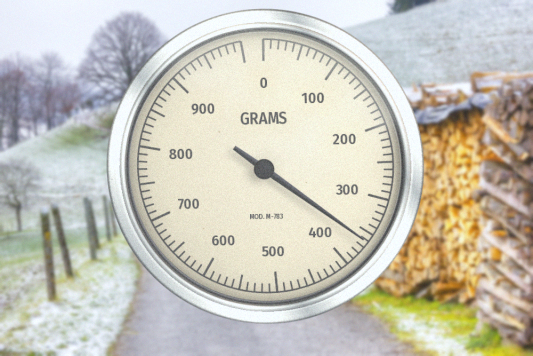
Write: 360 g
